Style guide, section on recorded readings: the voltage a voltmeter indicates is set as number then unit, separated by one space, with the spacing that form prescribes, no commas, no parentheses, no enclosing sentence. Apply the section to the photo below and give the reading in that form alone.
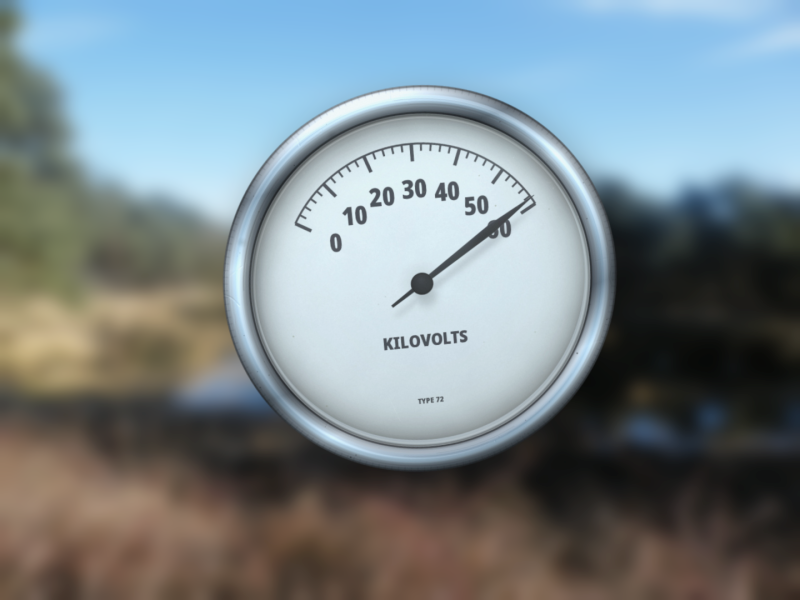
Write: 58 kV
